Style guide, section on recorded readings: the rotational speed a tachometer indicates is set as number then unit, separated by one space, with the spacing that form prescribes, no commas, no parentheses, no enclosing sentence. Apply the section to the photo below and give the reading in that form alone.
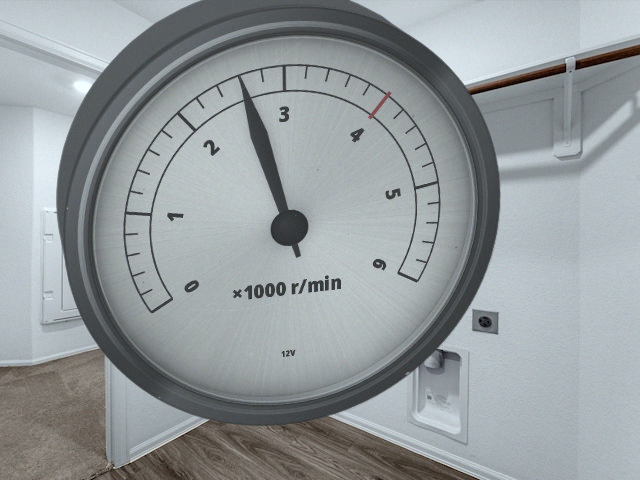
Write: 2600 rpm
